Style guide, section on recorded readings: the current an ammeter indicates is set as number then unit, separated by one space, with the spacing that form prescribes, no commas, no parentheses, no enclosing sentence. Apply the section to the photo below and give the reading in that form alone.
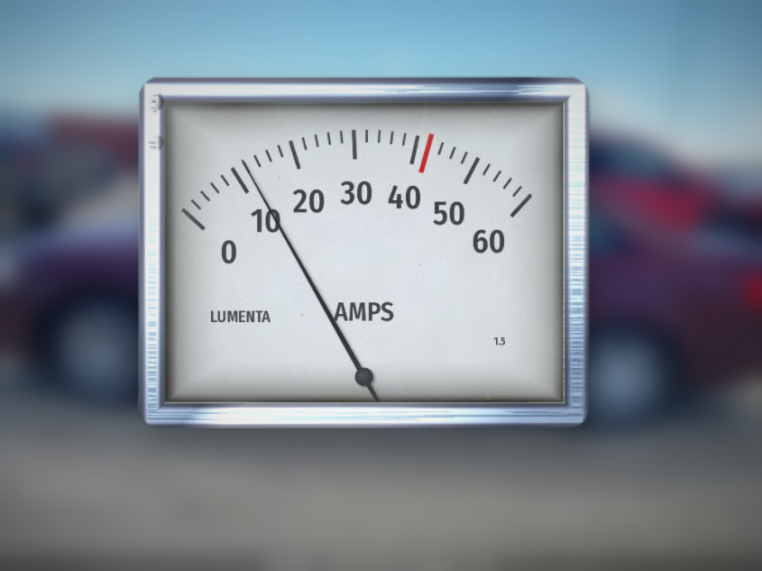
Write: 12 A
